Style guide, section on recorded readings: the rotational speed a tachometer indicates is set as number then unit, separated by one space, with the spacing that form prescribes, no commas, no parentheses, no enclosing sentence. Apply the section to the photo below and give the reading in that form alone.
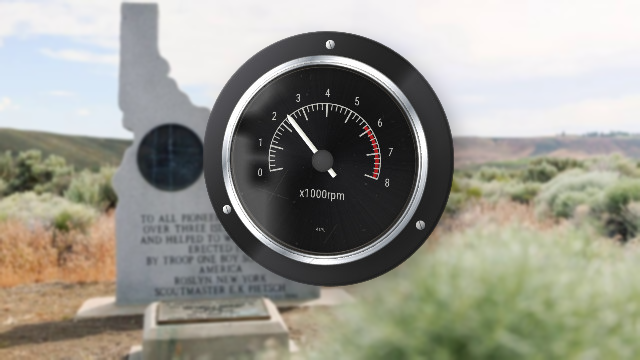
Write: 2400 rpm
